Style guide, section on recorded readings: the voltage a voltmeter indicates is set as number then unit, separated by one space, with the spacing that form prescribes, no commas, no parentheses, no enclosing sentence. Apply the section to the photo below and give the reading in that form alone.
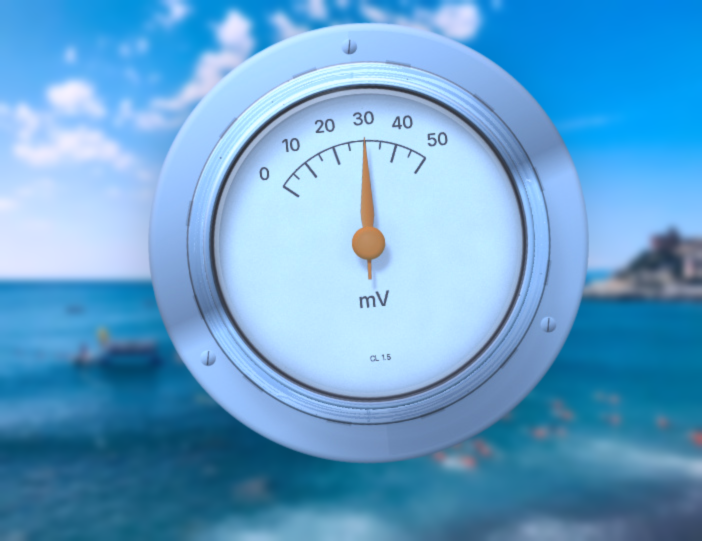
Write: 30 mV
